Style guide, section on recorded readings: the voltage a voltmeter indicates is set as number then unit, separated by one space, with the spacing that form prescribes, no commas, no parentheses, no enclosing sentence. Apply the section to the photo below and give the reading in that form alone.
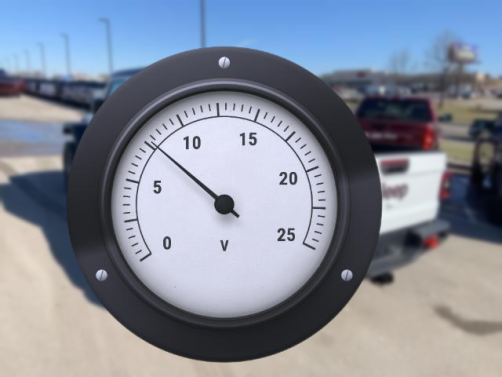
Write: 7.75 V
